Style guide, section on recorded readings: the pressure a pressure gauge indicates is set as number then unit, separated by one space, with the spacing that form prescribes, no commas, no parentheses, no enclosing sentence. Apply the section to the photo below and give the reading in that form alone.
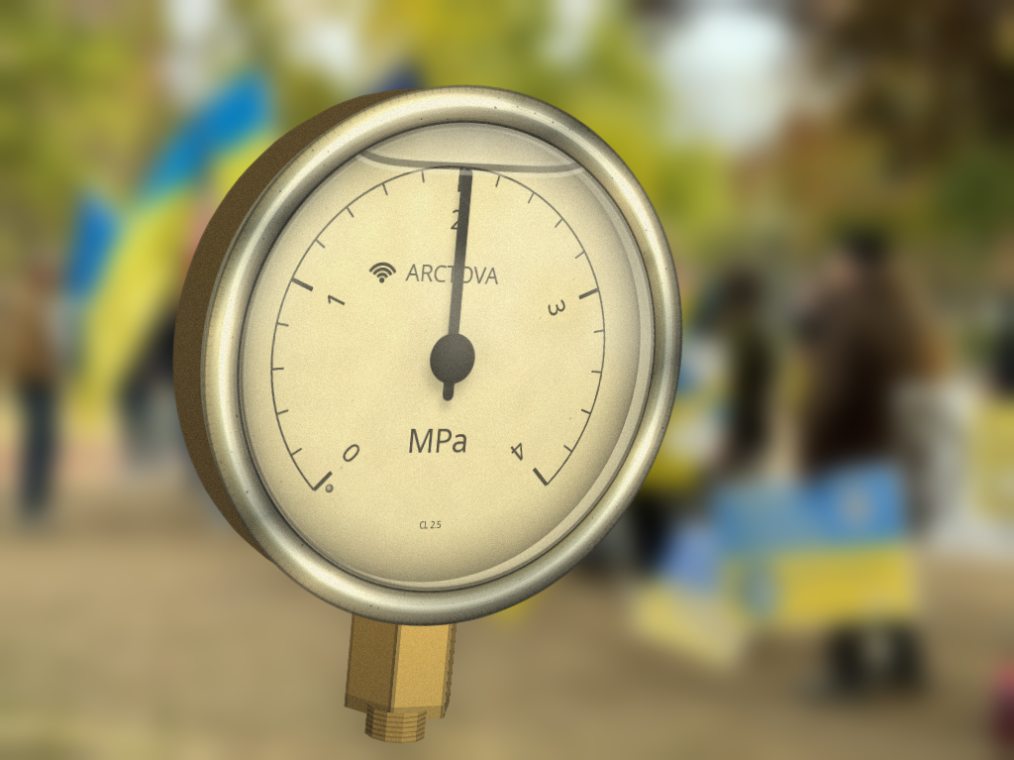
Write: 2 MPa
